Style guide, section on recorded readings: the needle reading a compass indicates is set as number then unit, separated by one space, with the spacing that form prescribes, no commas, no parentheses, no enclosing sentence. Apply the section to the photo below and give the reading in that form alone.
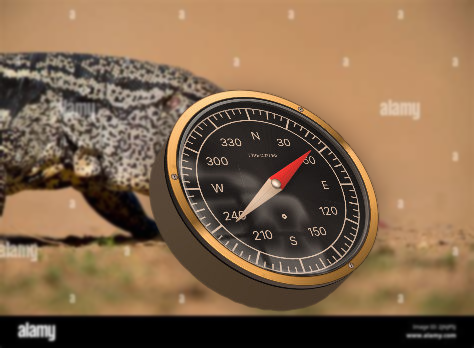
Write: 55 °
